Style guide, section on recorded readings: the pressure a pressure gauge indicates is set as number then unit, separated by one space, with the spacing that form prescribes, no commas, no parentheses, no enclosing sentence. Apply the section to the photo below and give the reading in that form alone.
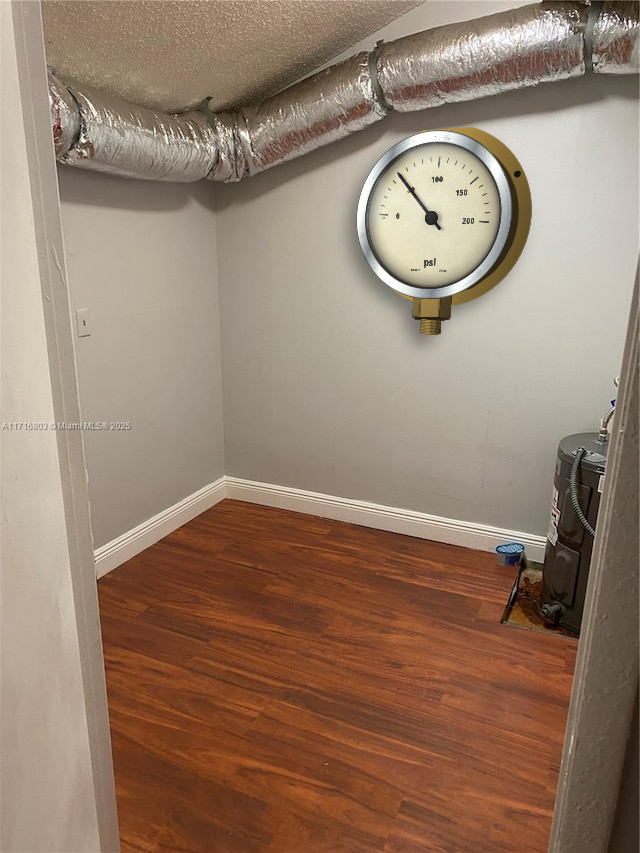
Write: 50 psi
